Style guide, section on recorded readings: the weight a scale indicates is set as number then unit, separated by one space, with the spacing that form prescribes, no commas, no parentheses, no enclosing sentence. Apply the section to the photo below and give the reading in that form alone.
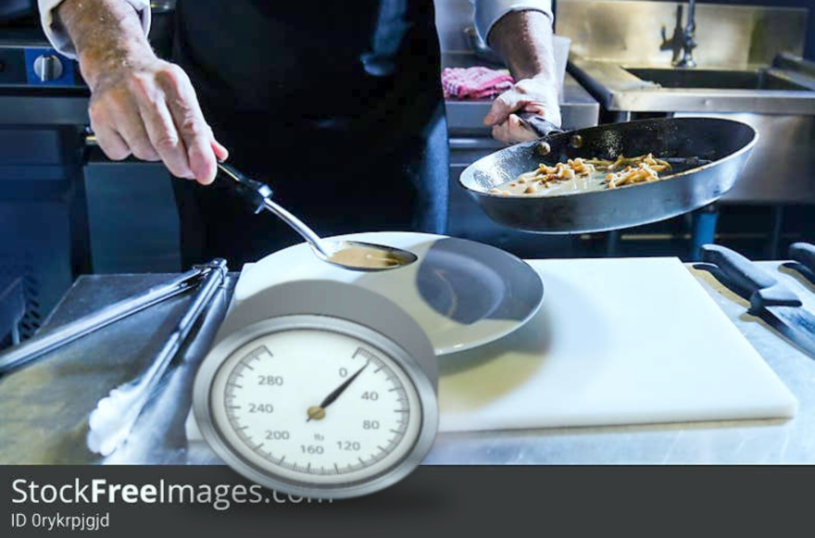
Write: 10 lb
